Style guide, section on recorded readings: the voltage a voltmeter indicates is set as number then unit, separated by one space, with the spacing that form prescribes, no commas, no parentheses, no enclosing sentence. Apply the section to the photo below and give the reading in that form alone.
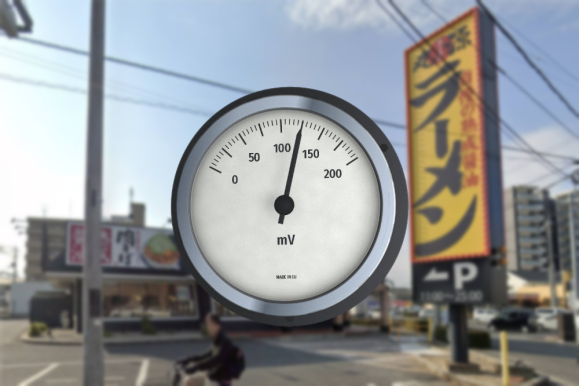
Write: 125 mV
